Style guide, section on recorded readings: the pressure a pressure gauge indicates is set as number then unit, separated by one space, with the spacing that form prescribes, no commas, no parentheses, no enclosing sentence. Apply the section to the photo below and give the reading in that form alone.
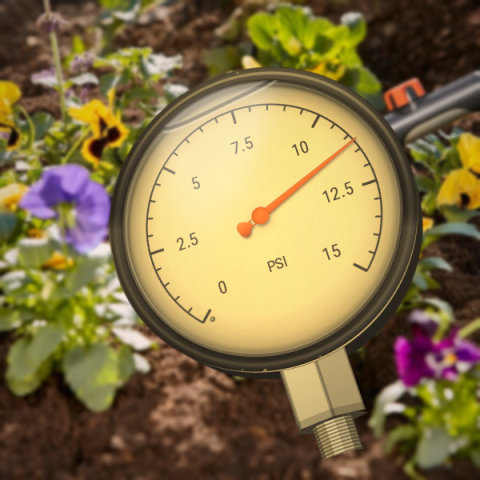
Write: 11.25 psi
